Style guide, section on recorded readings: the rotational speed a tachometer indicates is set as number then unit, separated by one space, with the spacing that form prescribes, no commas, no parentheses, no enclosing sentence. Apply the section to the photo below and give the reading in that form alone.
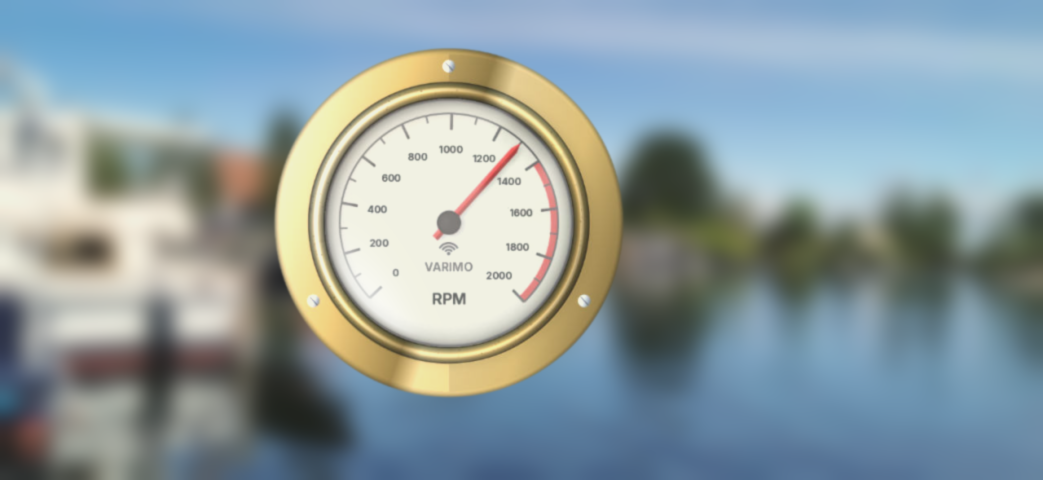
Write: 1300 rpm
